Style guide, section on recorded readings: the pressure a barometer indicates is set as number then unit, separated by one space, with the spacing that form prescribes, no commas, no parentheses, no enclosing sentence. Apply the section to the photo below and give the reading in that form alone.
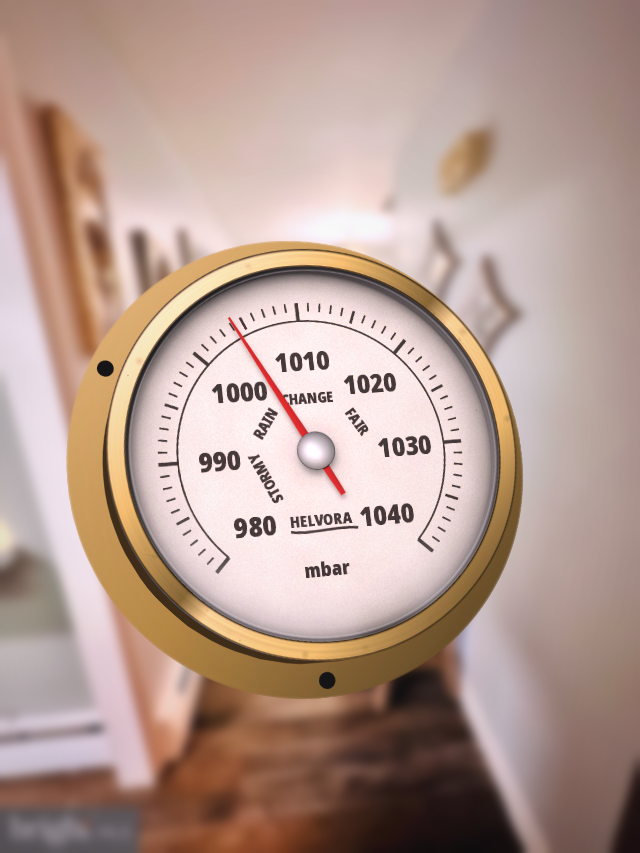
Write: 1004 mbar
